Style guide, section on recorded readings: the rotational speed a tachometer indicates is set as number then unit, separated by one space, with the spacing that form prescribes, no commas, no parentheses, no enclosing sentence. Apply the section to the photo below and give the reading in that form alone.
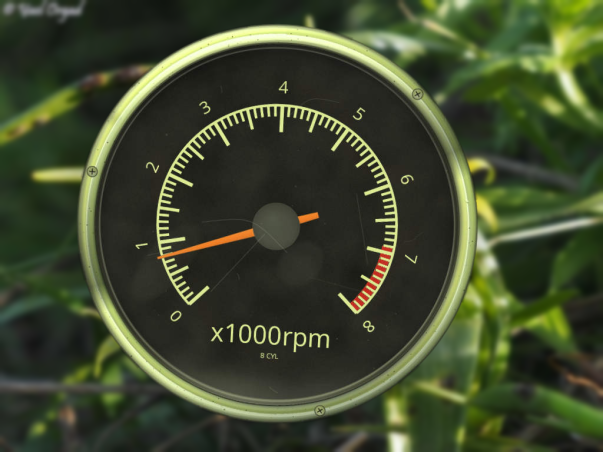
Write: 800 rpm
